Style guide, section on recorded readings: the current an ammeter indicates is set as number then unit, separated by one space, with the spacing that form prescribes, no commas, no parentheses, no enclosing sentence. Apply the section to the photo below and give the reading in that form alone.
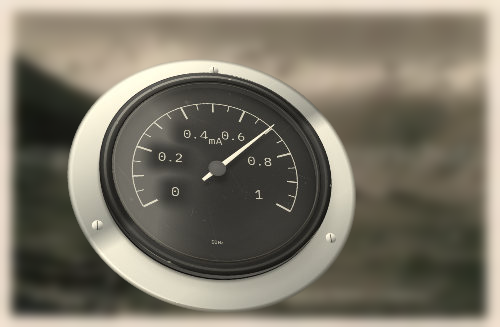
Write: 0.7 mA
